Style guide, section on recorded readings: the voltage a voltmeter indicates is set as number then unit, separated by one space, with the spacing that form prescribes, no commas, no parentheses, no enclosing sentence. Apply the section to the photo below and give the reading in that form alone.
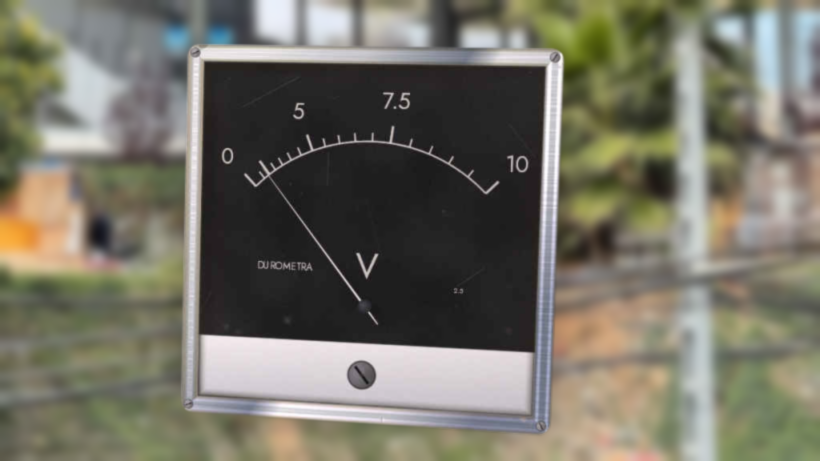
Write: 2.5 V
